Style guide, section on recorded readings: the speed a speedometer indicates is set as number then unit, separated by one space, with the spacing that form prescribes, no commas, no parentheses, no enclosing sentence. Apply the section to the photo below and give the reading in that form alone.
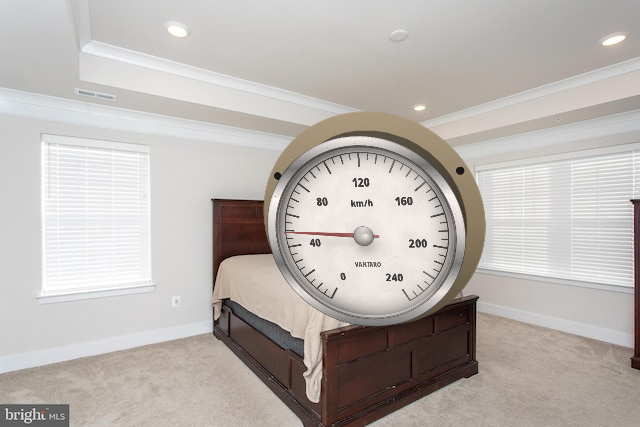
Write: 50 km/h
